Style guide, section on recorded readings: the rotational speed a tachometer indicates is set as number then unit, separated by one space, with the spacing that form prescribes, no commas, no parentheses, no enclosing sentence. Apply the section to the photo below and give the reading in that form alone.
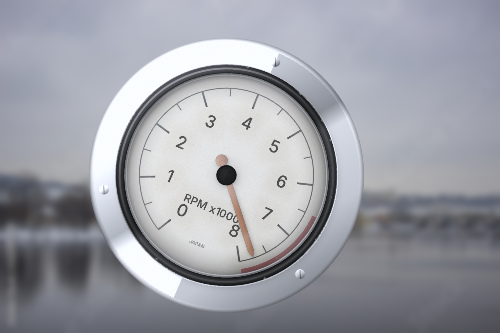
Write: 7750 rpm
